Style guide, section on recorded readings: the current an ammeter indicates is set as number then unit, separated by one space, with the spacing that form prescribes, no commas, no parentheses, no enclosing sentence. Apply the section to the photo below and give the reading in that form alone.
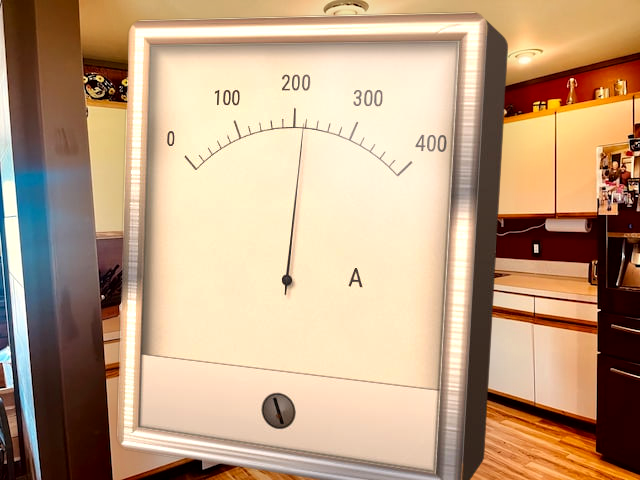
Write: 220 A
